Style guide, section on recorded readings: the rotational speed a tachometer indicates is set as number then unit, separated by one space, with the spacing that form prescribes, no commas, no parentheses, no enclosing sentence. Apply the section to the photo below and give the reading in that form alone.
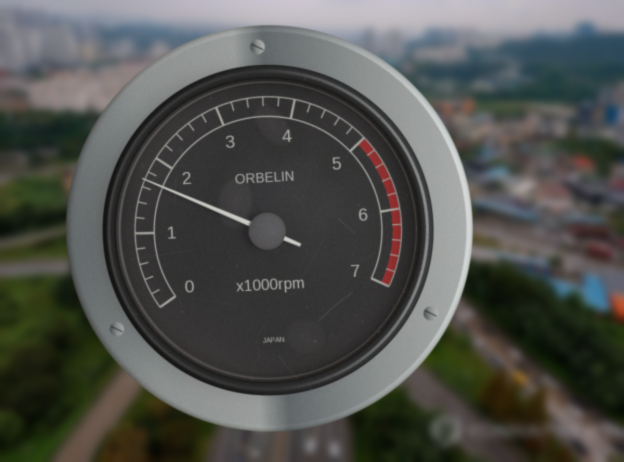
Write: 1700 rpm
